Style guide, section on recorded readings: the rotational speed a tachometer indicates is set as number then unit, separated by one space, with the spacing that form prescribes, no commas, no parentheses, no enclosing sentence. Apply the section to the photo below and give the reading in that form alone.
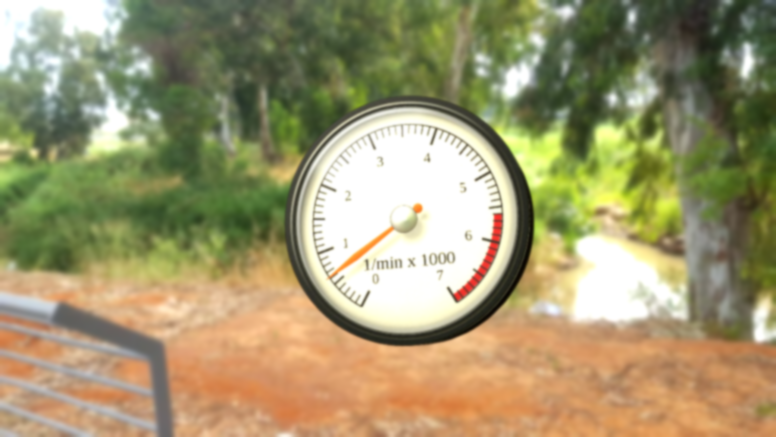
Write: 600 rpm
